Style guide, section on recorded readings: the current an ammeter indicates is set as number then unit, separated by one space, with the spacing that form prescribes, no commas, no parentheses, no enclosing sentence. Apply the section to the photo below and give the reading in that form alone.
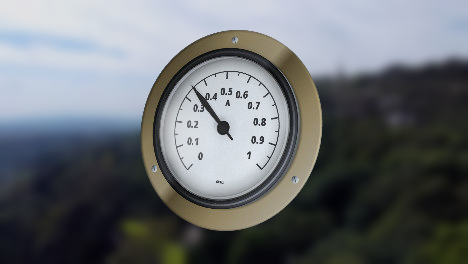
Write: 0.35 A
